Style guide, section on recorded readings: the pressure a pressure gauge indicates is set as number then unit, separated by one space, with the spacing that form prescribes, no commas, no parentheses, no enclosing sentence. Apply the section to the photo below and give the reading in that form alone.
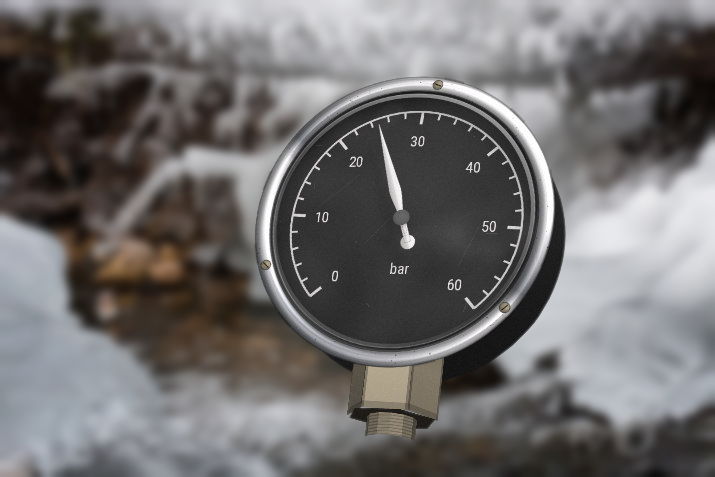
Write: 25 bar
